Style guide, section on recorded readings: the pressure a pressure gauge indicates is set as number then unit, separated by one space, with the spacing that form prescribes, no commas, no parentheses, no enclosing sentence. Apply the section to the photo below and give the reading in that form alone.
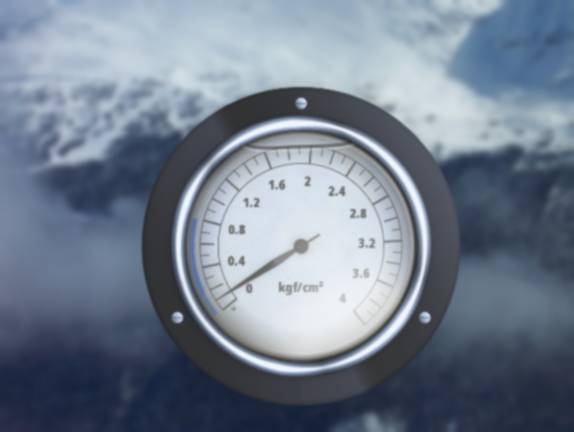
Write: 0.1 kg/cm²
